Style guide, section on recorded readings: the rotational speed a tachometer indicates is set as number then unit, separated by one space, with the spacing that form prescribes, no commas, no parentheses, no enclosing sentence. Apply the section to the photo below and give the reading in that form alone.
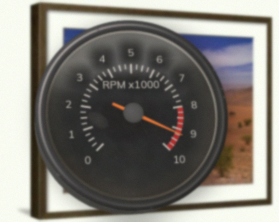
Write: 9250 rpm
